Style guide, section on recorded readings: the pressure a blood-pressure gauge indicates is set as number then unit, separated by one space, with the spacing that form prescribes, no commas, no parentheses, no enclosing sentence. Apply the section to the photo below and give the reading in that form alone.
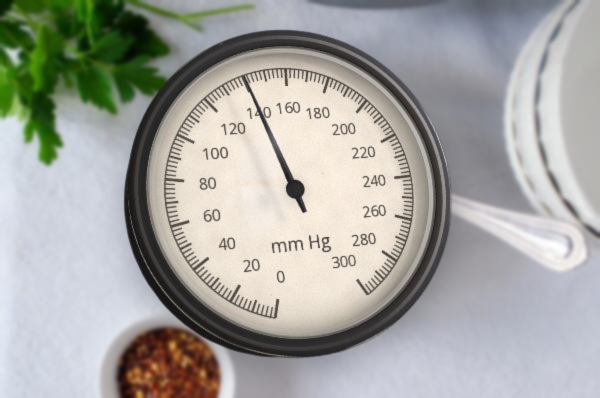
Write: 140 mmHg
